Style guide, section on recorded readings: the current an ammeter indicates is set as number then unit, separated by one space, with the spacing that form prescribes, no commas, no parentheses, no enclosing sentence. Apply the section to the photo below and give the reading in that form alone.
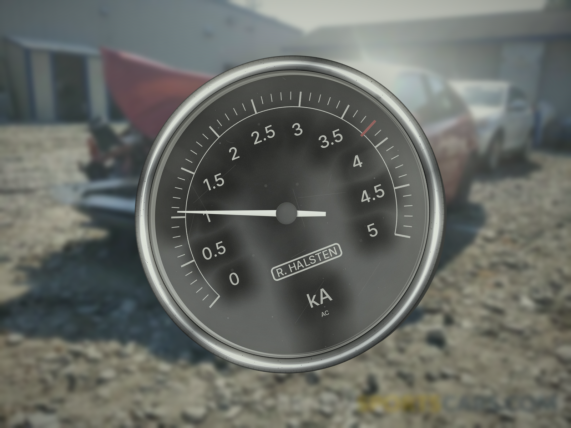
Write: 1.05 kA
